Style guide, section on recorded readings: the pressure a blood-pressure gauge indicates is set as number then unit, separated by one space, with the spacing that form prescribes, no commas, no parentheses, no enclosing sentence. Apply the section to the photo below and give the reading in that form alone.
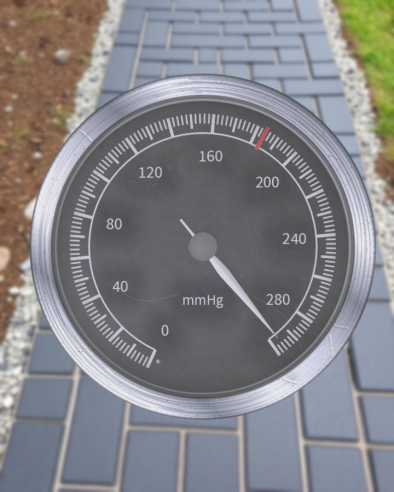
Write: 296 mmHg
